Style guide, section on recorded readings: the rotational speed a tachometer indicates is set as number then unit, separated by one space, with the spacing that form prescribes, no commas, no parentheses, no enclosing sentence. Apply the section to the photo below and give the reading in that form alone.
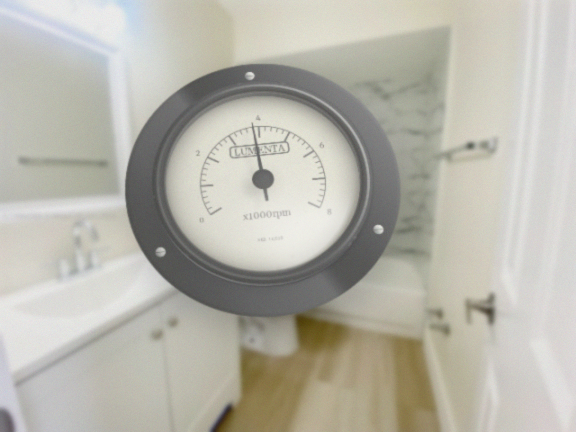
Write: 3800 rpm
